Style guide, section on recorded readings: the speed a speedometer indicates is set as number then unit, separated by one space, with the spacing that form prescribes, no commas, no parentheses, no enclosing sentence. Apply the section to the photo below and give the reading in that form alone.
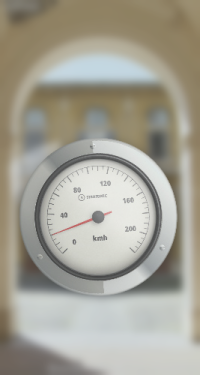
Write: 20 km/h
